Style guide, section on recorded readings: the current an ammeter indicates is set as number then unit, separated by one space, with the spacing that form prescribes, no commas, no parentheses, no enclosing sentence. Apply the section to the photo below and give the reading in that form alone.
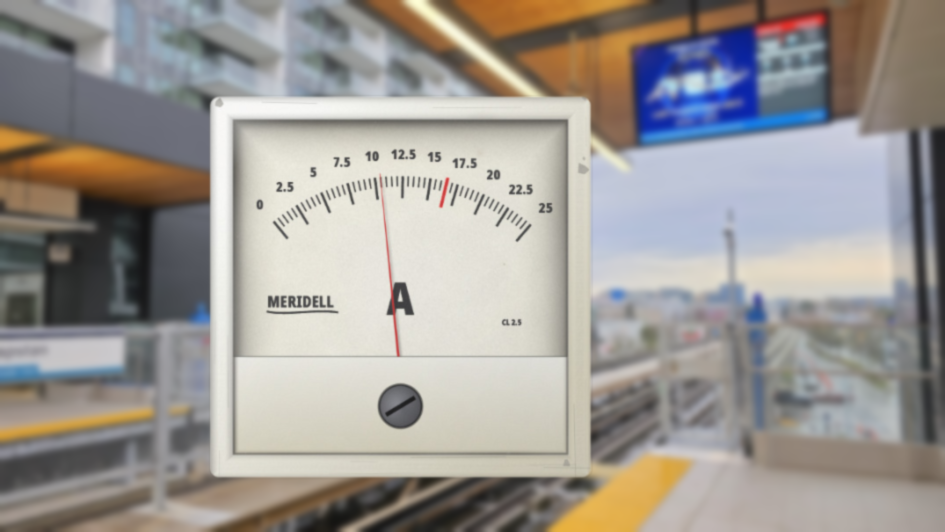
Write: 10.5 A
